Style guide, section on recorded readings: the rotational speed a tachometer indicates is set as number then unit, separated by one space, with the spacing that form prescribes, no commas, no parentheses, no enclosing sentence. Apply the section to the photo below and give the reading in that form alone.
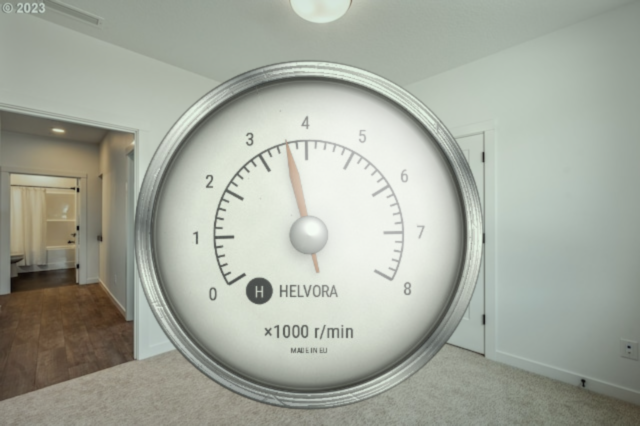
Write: 3600 rpm
